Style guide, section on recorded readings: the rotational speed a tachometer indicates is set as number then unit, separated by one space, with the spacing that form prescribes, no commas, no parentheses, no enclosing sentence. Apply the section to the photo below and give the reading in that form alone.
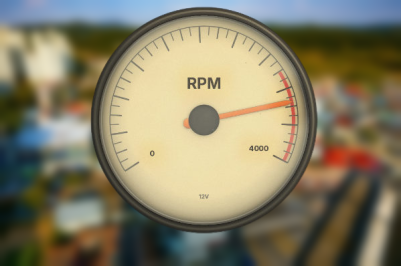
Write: 3350 rpm
